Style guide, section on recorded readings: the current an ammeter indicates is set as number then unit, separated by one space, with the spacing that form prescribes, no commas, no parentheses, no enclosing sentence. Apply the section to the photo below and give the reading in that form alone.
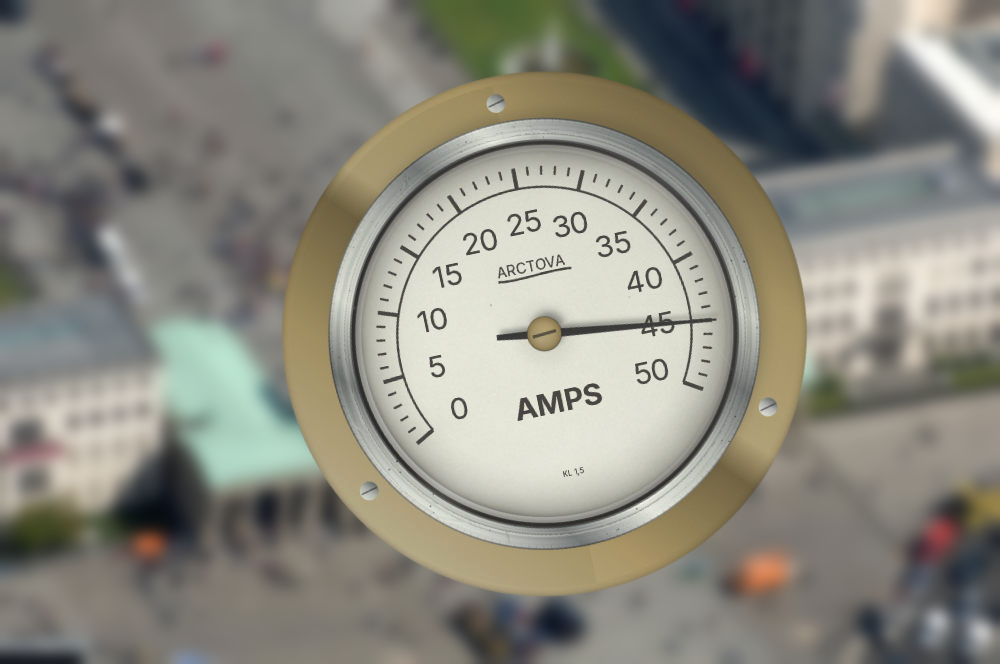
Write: 45 A
